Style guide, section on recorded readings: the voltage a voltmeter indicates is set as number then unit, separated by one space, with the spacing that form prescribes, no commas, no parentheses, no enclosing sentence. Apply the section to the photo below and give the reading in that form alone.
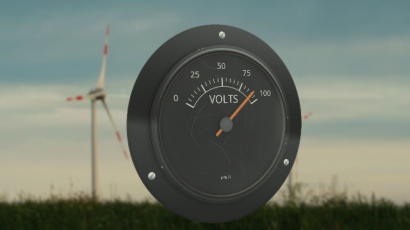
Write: 90 V
